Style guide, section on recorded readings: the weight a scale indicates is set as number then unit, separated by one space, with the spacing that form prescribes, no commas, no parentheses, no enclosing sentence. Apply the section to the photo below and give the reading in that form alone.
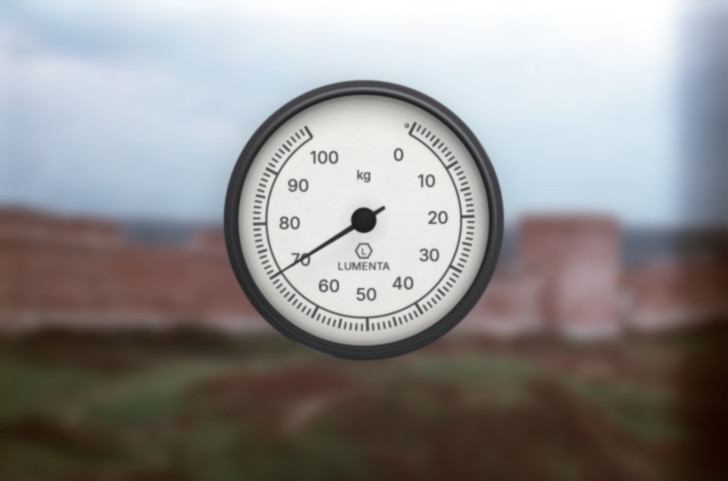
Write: 70 kg
